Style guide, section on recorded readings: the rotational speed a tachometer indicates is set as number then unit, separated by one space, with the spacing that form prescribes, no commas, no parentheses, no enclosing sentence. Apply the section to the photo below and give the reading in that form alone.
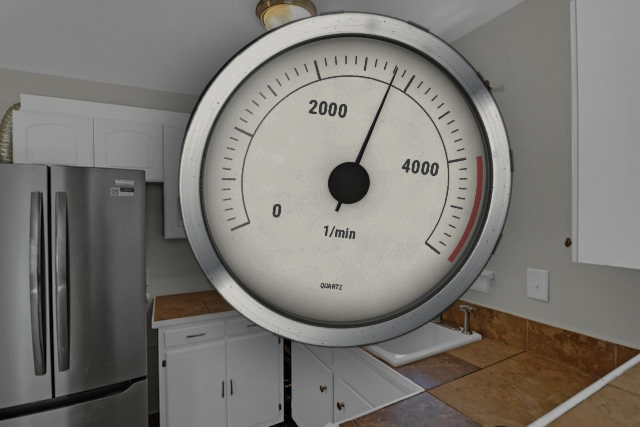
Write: 2800 rpm
